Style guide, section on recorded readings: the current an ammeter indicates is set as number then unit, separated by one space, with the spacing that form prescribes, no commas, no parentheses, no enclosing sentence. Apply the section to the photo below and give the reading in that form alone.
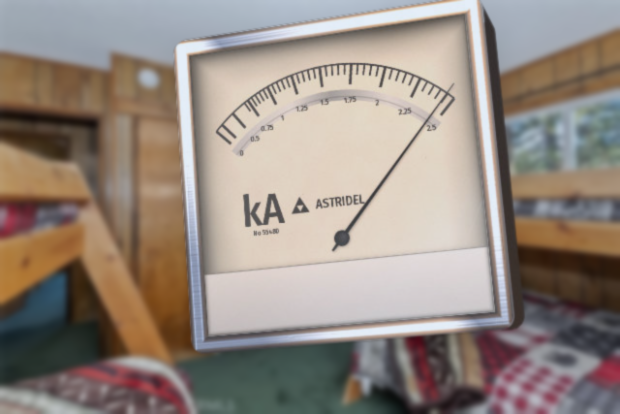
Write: 2.45 kA
